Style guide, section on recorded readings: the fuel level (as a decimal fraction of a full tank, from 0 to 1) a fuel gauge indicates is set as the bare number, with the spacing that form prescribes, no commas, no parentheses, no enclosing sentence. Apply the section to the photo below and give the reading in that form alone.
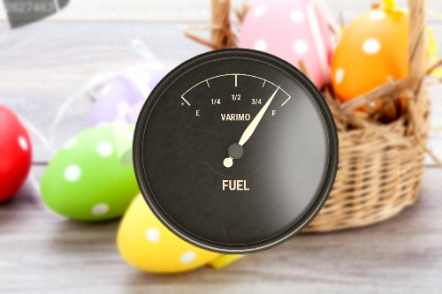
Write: 0.875
